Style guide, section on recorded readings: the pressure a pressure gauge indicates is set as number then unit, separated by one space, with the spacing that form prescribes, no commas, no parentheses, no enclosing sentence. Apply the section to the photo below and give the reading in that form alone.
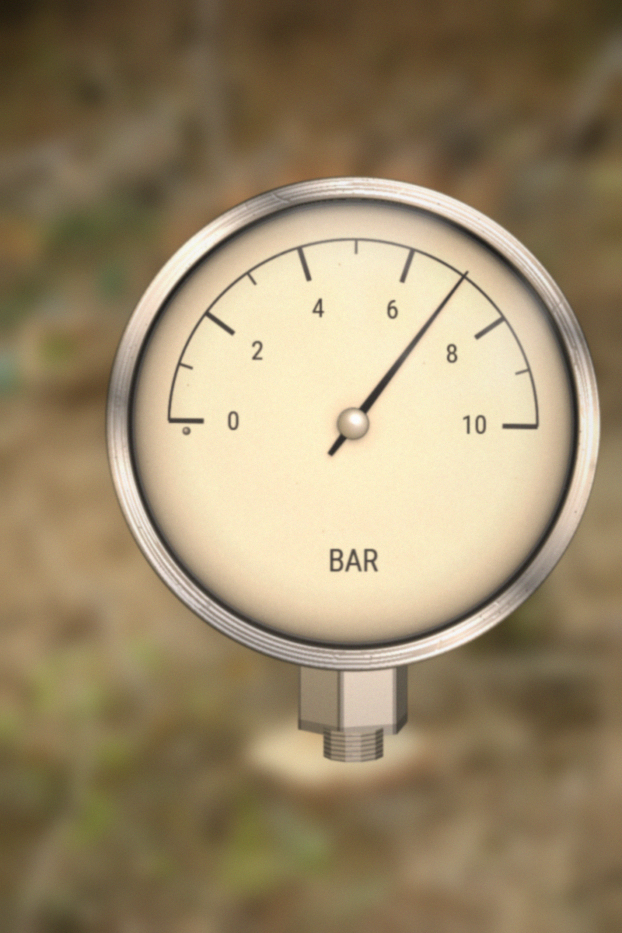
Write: 7 bar
